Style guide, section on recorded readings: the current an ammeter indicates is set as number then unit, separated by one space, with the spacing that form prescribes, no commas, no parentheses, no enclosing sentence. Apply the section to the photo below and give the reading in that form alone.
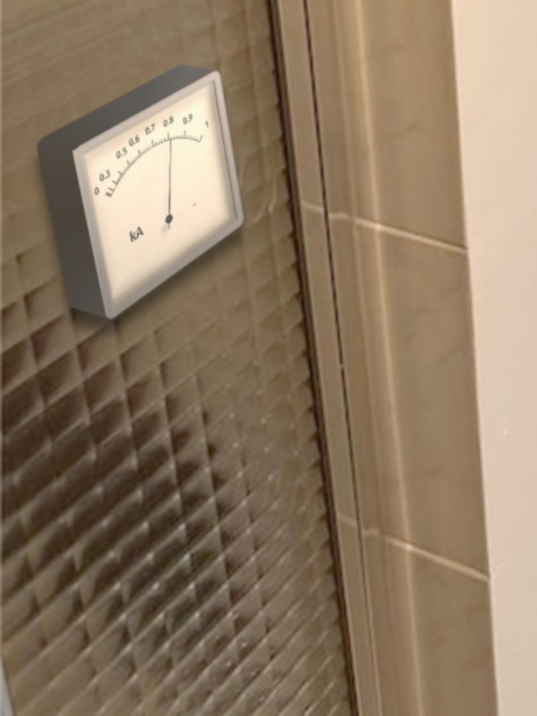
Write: 0.8 kA
